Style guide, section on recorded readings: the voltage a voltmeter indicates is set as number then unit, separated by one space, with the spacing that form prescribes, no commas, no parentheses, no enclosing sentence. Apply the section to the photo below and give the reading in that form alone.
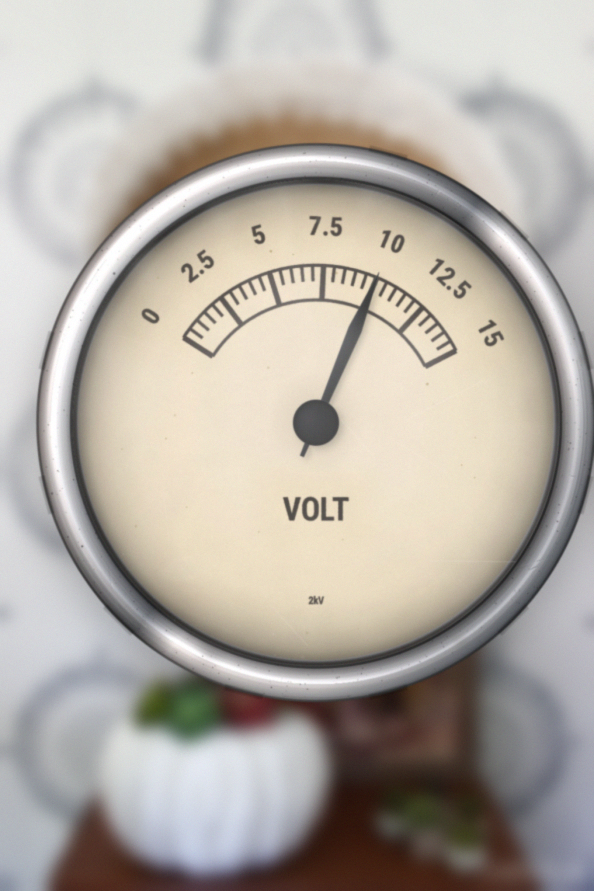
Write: 10 V
